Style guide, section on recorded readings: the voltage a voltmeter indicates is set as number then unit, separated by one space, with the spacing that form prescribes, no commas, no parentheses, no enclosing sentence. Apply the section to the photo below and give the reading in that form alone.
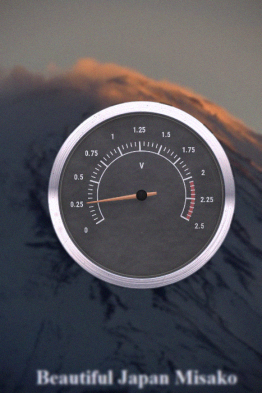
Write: 0.25 V
